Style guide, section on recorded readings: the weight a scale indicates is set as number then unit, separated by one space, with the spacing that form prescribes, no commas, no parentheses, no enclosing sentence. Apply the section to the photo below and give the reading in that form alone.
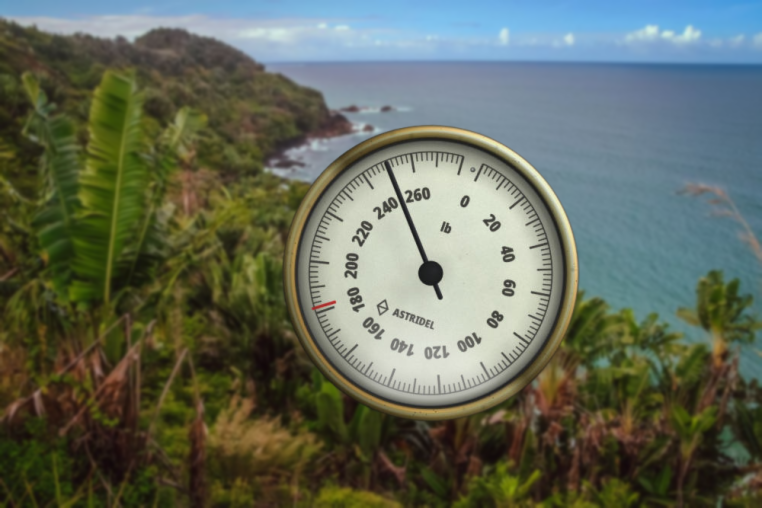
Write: 250 lb
